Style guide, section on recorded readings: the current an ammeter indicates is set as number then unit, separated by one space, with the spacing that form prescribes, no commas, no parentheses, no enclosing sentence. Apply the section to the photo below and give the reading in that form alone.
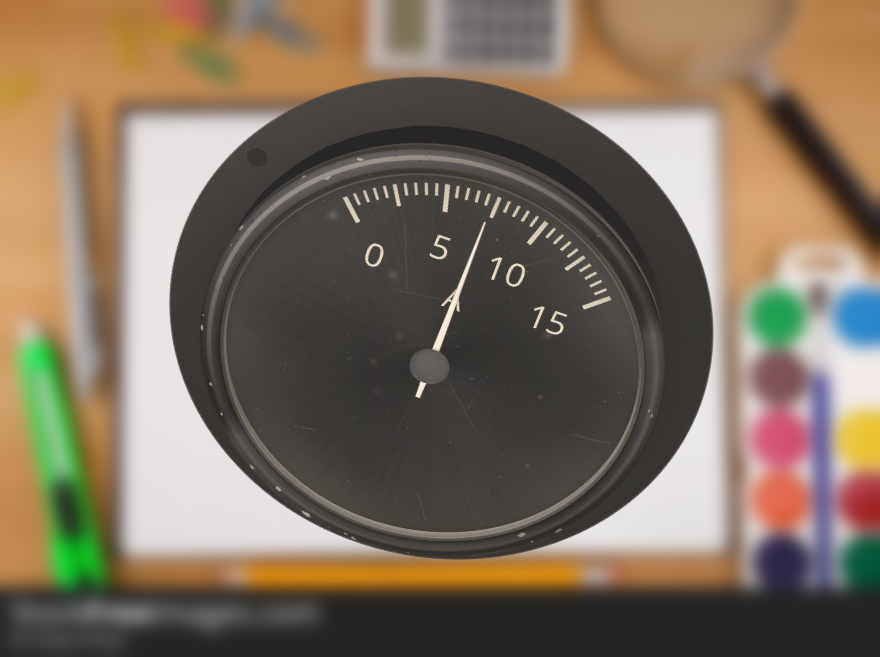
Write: 7.25 A
